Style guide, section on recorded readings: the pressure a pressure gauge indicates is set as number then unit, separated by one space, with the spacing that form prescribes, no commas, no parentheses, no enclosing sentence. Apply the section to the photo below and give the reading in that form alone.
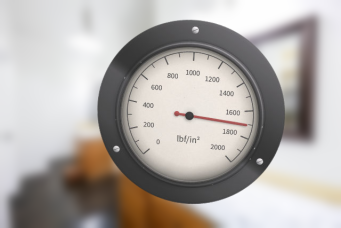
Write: 1700 psi
